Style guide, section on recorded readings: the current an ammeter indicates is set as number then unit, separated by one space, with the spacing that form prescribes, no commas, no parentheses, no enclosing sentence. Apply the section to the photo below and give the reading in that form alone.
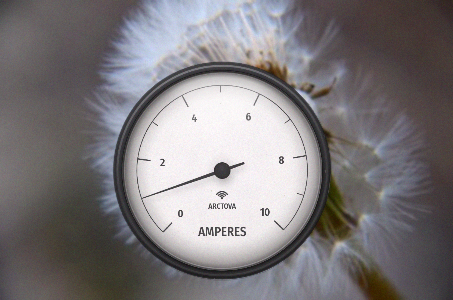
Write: 1 A
